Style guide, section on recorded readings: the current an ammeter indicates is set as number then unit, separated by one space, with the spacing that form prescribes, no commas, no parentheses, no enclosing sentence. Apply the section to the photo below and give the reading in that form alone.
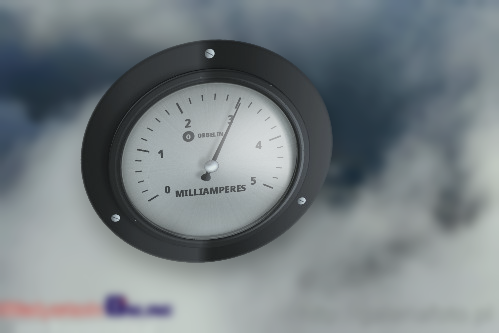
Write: 3 mA
